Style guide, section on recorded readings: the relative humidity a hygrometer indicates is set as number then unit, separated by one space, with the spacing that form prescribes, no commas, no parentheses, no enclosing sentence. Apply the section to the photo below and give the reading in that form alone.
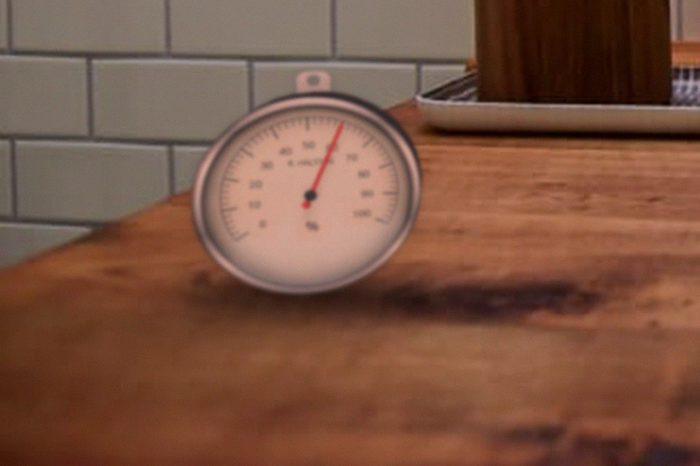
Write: 60 %
